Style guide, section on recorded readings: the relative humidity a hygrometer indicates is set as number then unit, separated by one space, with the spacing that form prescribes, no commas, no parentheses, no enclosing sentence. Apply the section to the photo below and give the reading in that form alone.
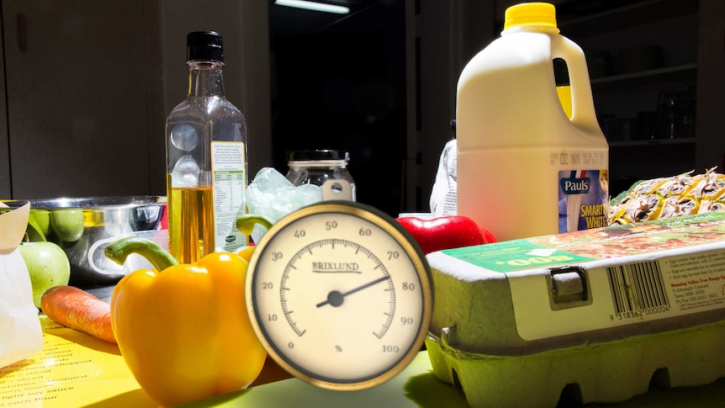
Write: 75 %
